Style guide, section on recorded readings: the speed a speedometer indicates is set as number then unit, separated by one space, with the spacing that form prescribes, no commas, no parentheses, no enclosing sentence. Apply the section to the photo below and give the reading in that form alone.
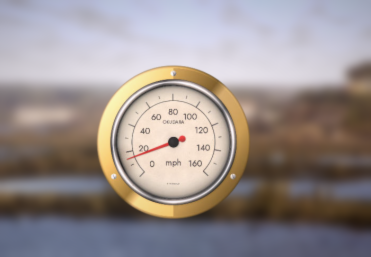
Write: 15 mph
